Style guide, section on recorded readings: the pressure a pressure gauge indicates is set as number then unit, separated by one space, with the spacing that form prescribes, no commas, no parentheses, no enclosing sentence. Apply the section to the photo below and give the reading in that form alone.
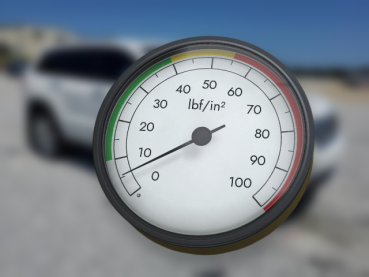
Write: 5 psi
